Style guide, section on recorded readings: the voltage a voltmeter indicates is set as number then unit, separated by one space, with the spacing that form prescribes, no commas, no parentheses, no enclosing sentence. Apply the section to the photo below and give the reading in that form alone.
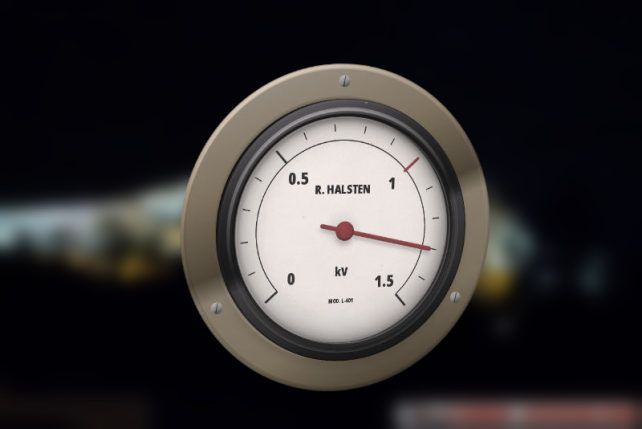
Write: 1.3 kV
